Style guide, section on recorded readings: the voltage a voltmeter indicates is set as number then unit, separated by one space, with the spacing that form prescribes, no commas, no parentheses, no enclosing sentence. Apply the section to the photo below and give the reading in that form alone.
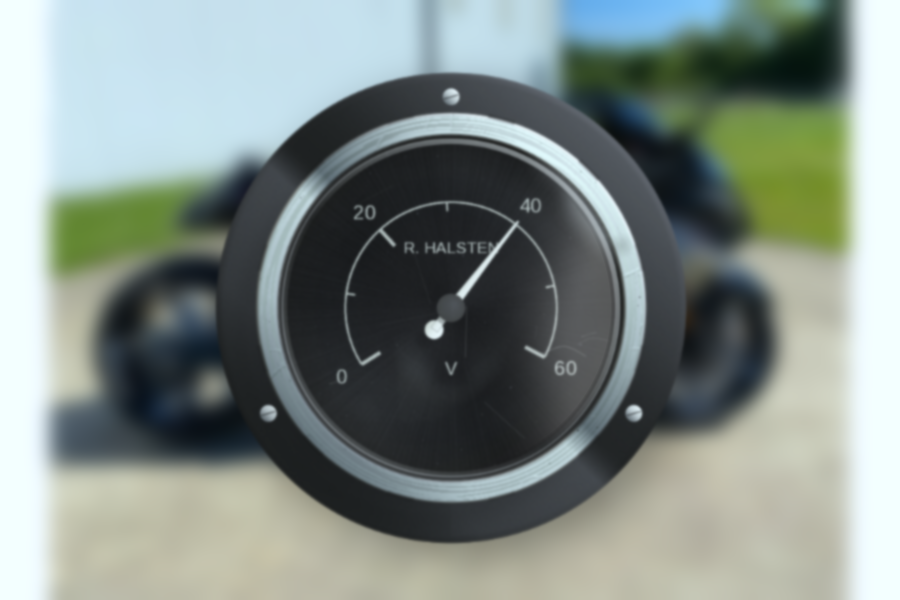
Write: 40 V
